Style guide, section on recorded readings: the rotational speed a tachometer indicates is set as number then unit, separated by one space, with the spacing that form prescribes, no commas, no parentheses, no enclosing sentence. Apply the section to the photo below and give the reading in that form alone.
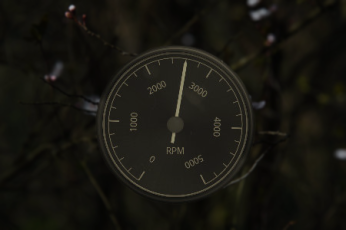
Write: 2600 rpm
